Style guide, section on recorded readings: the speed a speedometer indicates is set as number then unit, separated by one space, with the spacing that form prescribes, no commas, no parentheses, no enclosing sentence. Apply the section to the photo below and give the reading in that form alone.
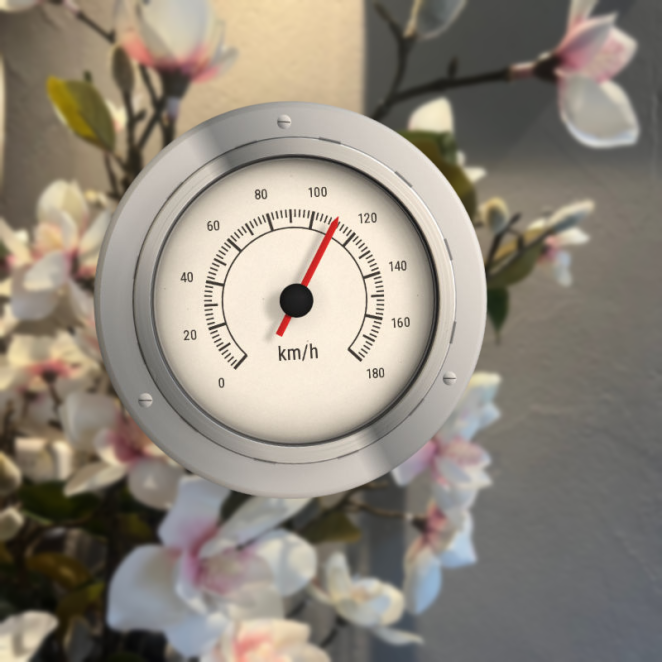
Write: 110 km/h
